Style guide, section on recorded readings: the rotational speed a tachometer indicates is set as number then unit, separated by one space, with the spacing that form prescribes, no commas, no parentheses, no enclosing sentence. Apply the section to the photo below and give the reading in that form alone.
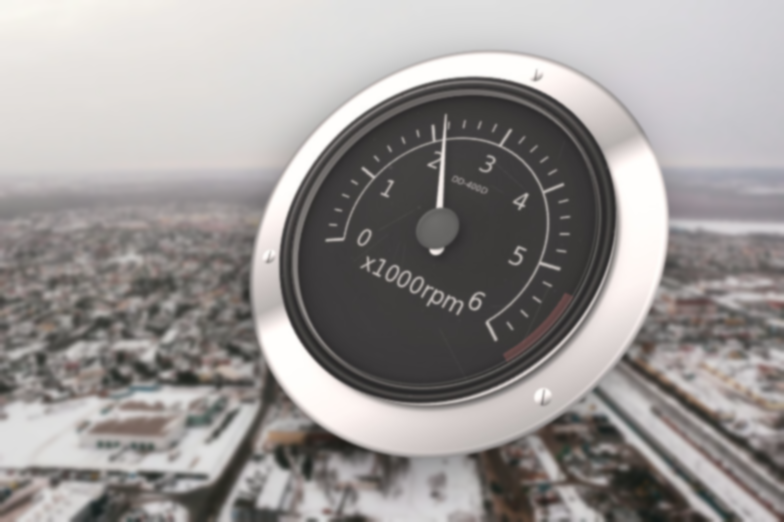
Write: 2200 rpm
